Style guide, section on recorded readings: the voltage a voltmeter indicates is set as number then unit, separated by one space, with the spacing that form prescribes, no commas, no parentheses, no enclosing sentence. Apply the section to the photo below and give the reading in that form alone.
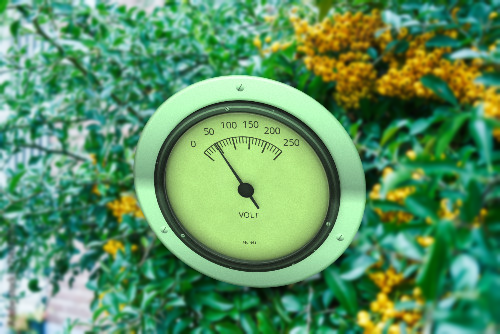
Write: 50 V
